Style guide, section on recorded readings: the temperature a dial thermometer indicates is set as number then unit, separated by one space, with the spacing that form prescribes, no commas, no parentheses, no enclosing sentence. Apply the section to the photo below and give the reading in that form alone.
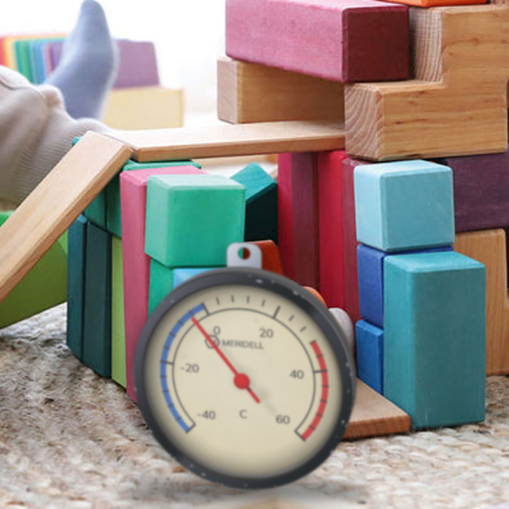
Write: -4 °C
